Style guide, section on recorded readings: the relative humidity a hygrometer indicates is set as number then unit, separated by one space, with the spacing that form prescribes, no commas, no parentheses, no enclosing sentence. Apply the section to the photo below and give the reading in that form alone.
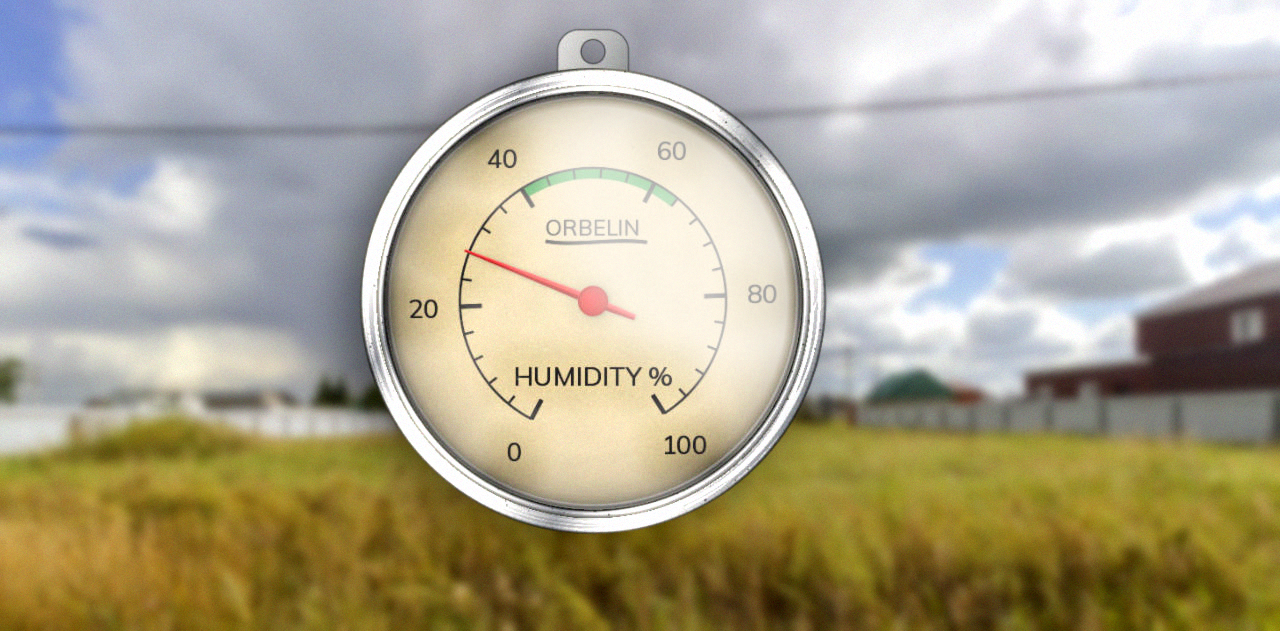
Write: 28 %
